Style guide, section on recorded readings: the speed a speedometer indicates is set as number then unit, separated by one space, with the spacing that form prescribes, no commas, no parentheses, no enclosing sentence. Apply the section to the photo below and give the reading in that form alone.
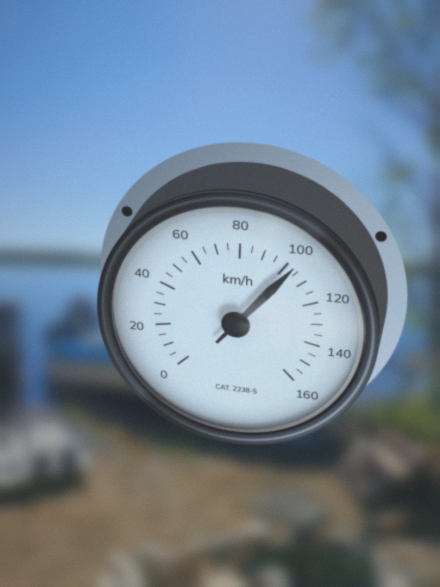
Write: 102.5 km/h
